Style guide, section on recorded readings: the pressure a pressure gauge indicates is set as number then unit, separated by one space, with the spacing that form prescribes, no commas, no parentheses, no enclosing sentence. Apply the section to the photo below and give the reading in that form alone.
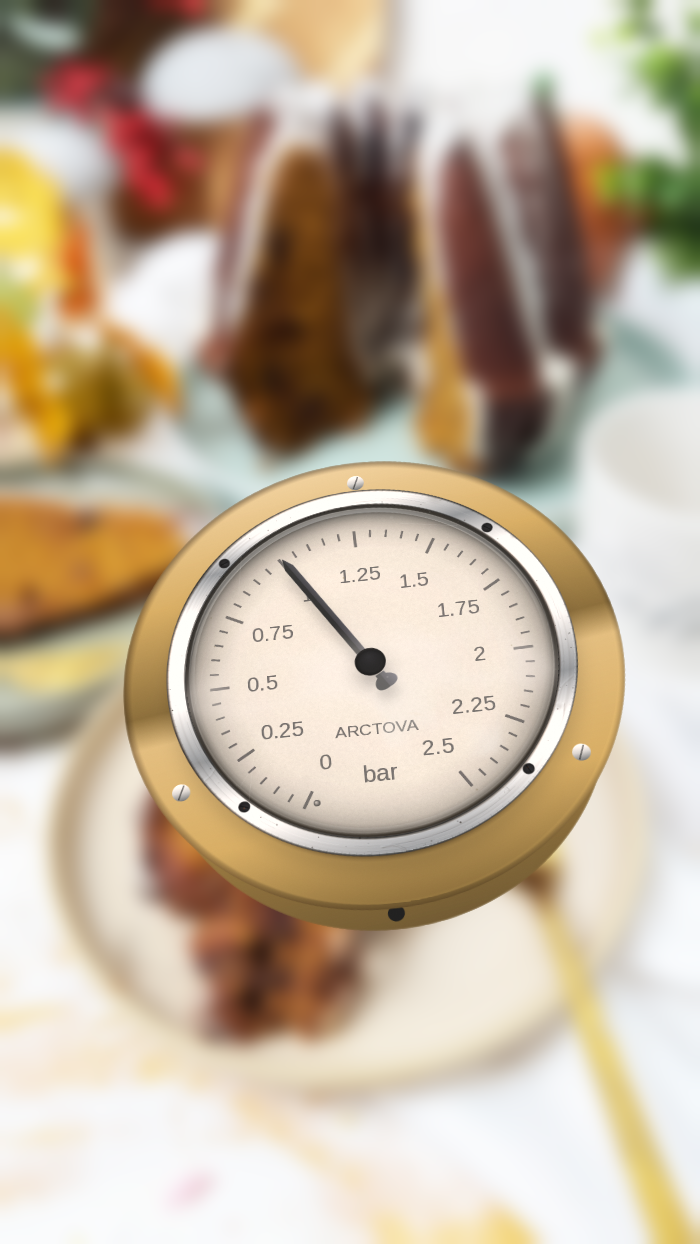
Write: 1 bar
